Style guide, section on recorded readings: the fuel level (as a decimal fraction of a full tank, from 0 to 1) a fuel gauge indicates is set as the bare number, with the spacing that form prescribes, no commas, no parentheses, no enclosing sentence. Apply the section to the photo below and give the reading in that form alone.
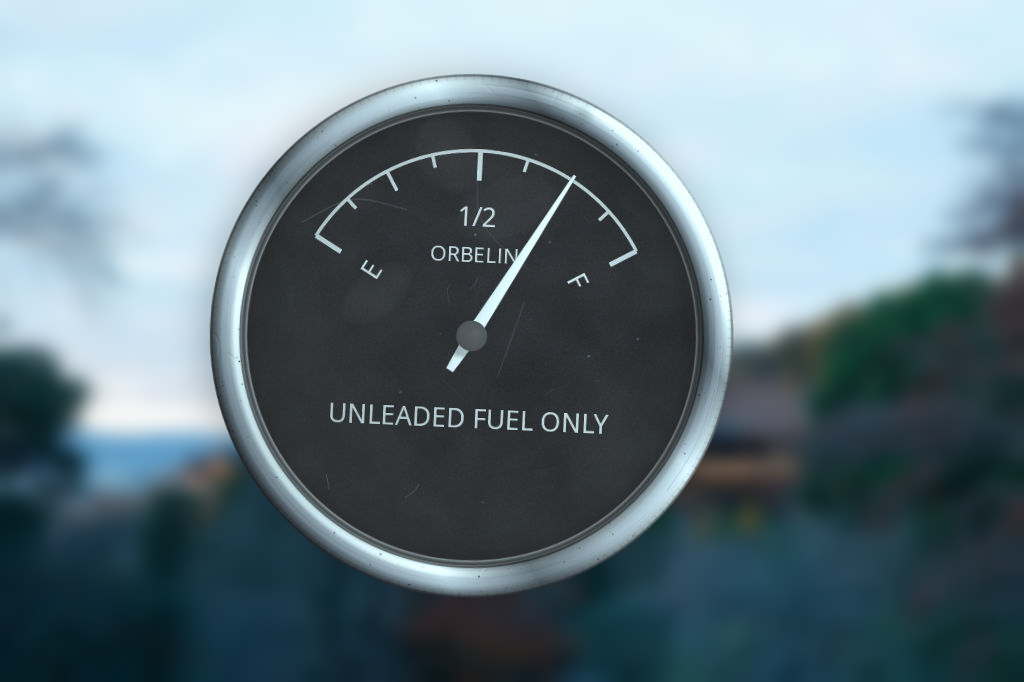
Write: 0.75
